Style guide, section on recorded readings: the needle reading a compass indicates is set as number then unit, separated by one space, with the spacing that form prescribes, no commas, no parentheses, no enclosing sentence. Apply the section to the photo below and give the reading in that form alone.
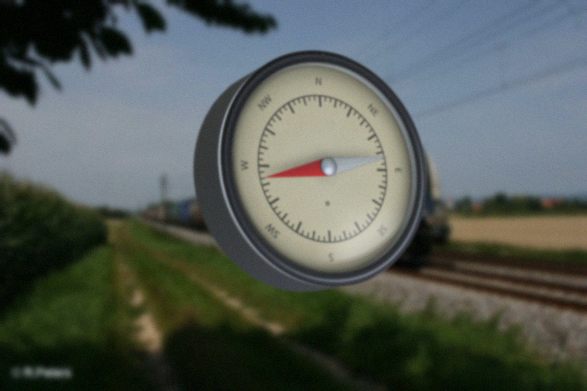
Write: 260 °
